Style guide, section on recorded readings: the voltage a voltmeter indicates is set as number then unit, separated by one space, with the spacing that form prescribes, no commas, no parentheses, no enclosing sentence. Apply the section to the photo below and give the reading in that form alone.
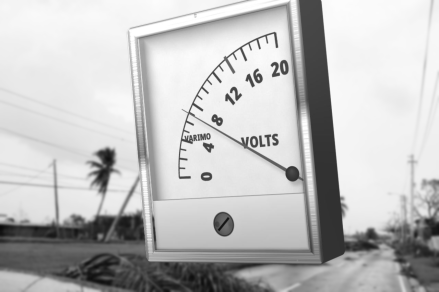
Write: 7 V
